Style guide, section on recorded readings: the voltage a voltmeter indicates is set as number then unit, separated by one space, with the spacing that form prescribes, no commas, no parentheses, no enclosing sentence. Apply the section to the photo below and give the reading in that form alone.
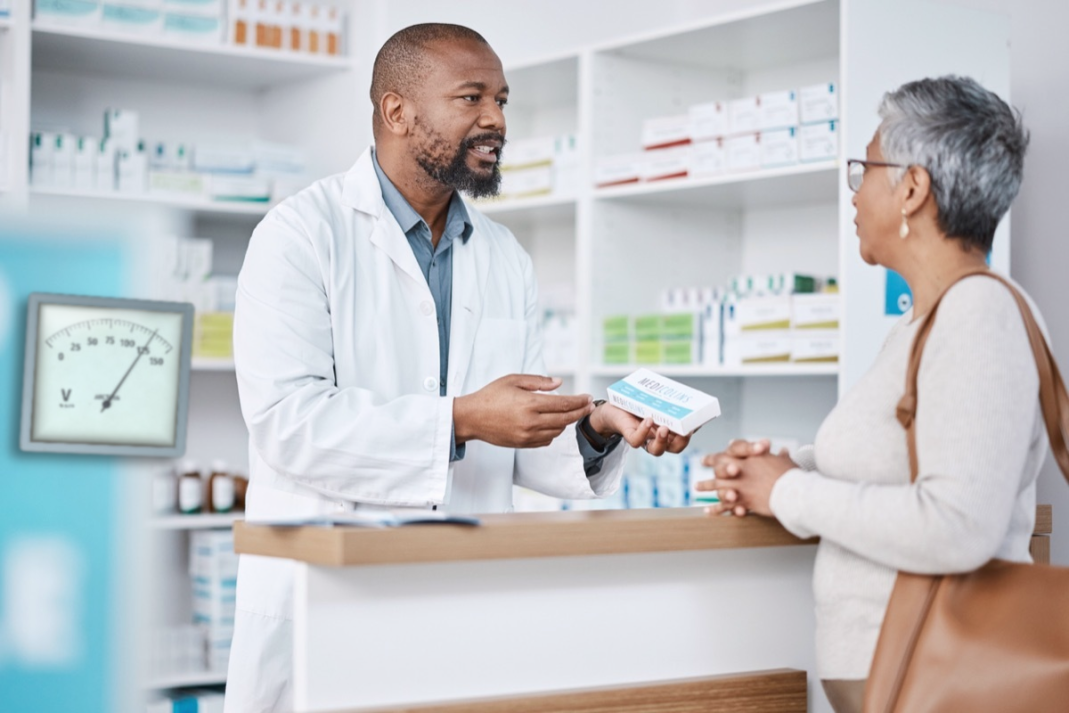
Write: 125 V
